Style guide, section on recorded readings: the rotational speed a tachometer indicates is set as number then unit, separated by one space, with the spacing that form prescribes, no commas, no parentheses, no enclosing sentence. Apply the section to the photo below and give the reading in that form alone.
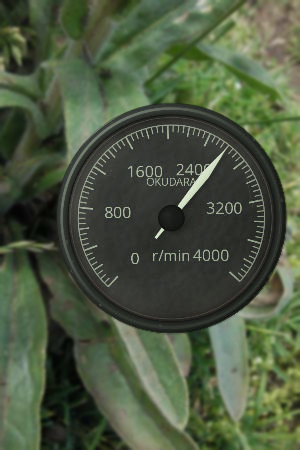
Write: 2600 rpm
